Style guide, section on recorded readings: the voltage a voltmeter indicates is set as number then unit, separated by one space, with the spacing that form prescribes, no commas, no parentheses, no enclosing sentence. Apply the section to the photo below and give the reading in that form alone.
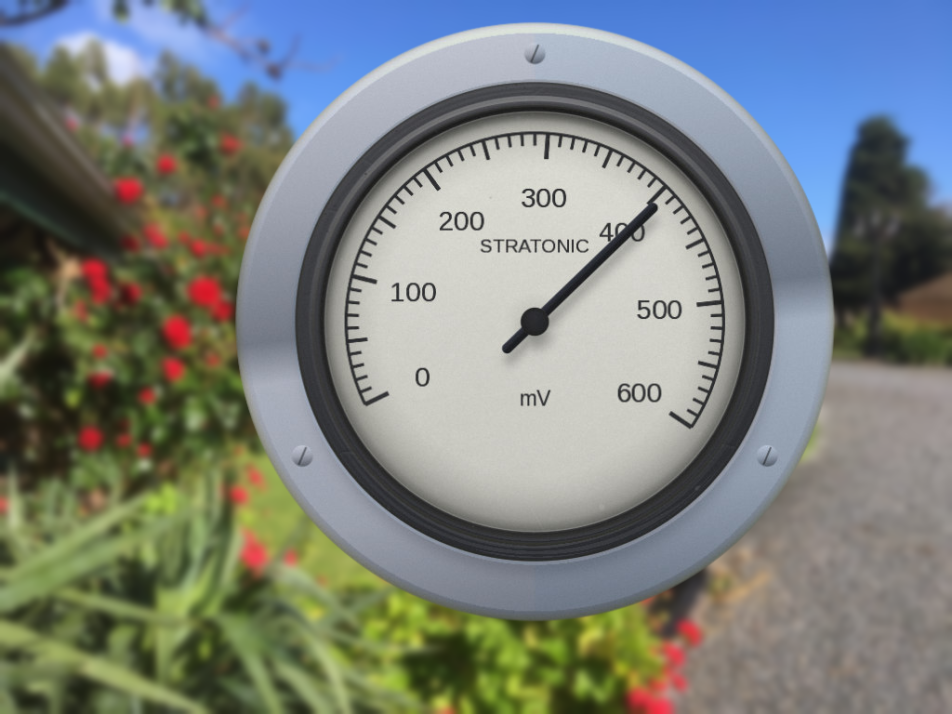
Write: 405 mV
